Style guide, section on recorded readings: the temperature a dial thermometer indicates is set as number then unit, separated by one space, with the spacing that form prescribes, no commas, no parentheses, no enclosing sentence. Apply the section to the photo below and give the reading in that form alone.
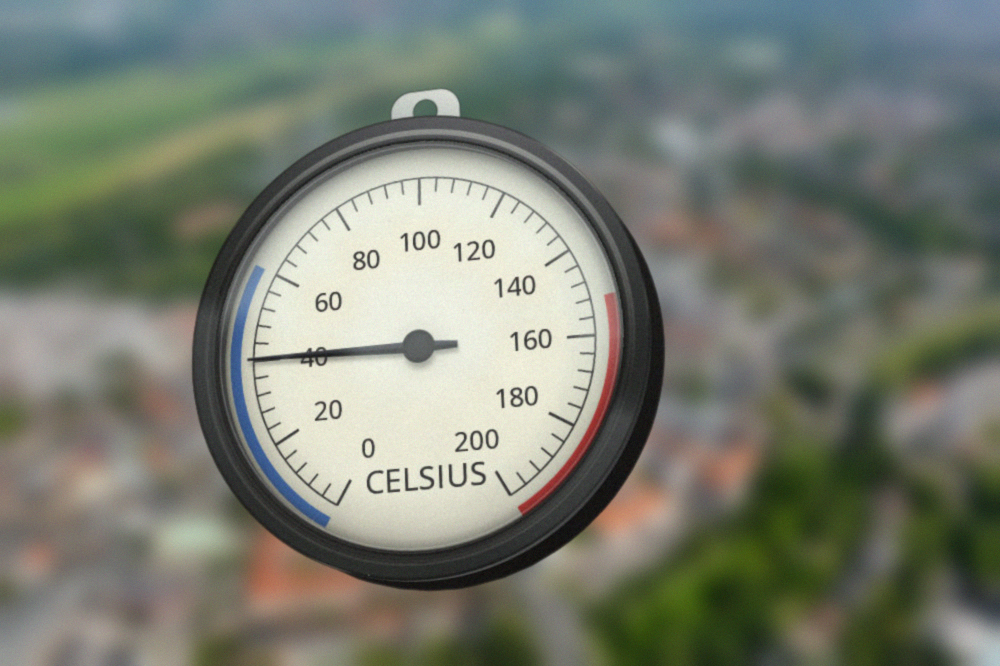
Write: 40 °C
